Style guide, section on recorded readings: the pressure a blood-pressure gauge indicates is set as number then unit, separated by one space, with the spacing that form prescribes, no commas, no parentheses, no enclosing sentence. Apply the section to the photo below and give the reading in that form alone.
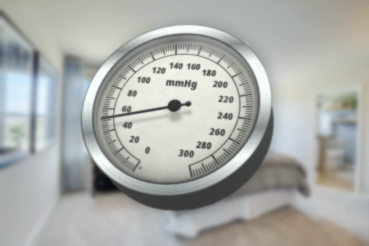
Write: 50 mmHg
